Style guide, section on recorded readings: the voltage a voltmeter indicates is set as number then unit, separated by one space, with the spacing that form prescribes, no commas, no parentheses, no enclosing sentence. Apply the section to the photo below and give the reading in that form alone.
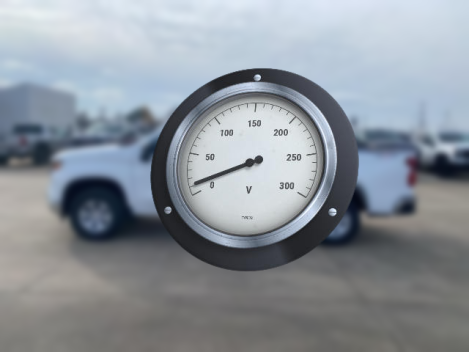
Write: 10 V
